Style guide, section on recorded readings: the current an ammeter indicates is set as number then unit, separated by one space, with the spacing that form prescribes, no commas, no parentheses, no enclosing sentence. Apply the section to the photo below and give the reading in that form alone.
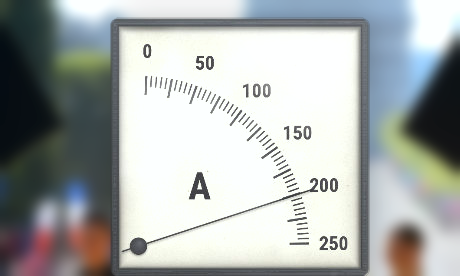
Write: 200 A
